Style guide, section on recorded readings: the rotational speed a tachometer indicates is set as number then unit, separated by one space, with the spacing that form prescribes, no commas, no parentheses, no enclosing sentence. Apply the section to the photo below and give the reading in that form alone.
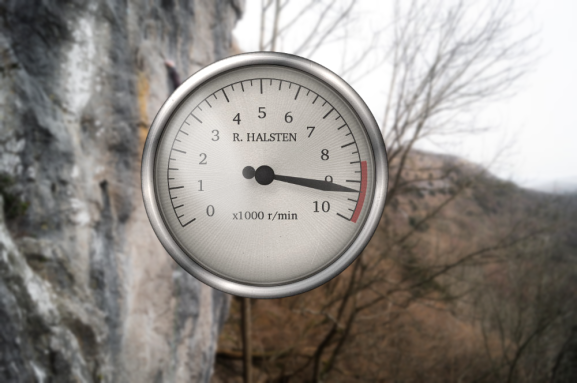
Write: 9250 rpm
